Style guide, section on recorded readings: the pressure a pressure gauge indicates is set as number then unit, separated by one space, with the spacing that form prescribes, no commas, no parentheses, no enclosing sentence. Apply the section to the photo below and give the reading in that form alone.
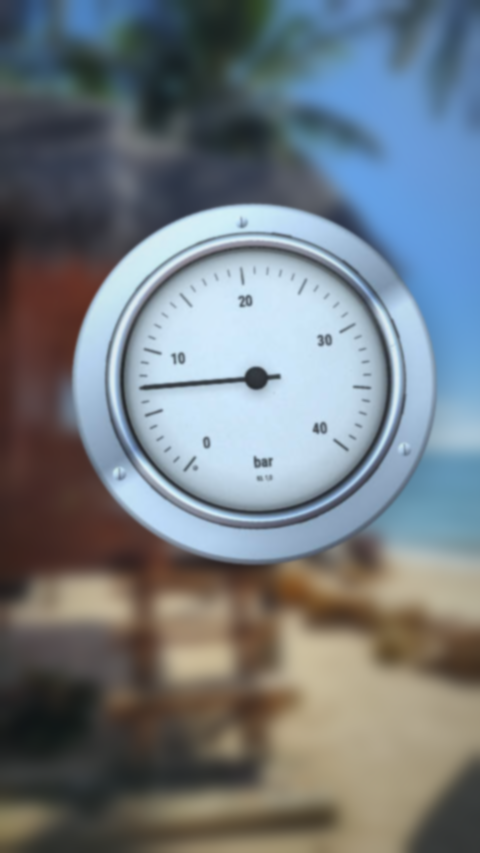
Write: 7 bar
